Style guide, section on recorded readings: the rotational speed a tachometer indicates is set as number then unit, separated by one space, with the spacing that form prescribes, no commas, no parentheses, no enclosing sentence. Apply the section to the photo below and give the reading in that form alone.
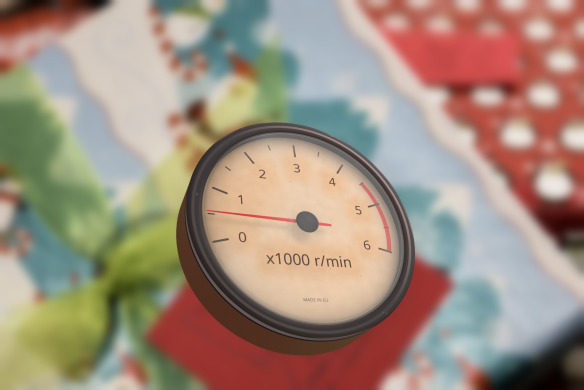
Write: 500 rpm
